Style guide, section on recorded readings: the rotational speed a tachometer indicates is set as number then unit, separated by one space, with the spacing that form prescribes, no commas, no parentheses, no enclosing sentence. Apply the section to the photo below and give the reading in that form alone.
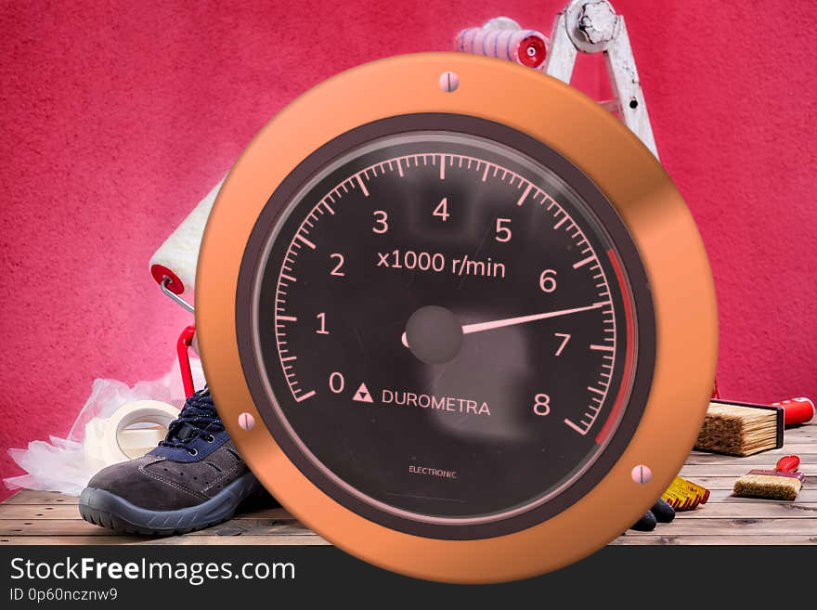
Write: 6500 rpm
